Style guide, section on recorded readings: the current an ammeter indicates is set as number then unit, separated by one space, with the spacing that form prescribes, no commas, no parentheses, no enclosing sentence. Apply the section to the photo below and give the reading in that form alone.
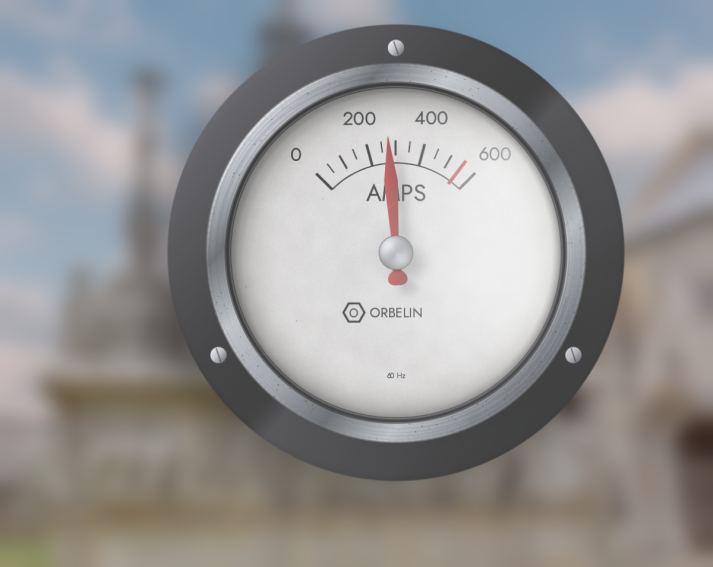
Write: 275 A
